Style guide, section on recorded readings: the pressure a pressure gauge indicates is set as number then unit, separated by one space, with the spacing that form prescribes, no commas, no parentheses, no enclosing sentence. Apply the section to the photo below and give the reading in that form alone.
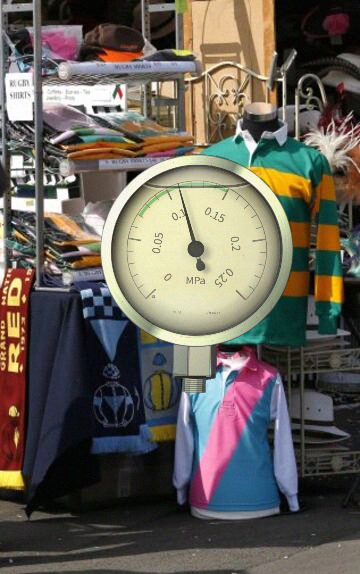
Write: 0.11 MPa
